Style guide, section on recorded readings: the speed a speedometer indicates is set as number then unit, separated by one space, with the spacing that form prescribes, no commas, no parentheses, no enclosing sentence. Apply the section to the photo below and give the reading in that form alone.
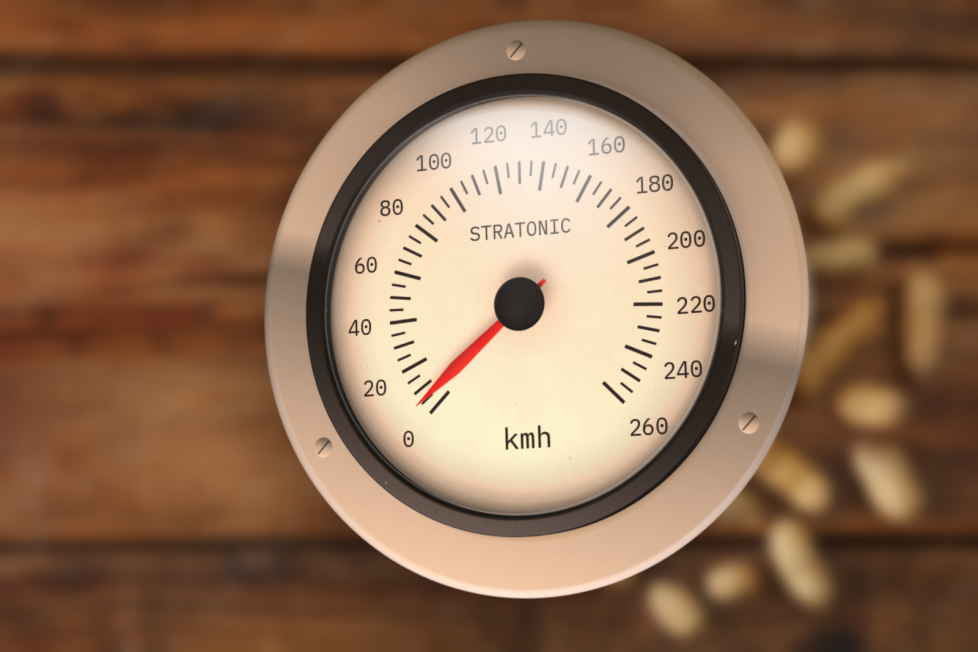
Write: 5 km/h
